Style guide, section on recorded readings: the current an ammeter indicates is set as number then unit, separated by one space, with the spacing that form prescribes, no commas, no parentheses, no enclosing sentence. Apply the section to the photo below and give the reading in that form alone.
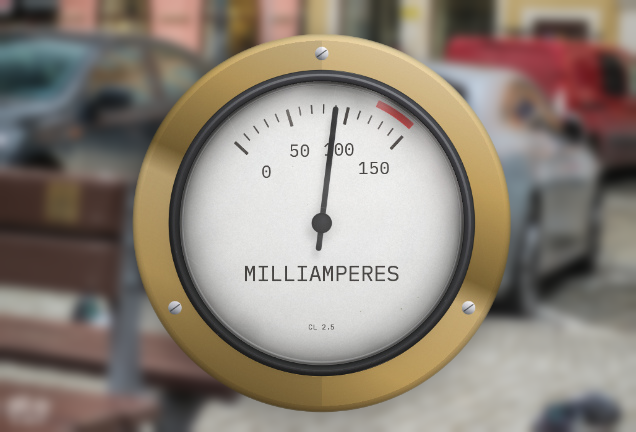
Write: 90 mA
